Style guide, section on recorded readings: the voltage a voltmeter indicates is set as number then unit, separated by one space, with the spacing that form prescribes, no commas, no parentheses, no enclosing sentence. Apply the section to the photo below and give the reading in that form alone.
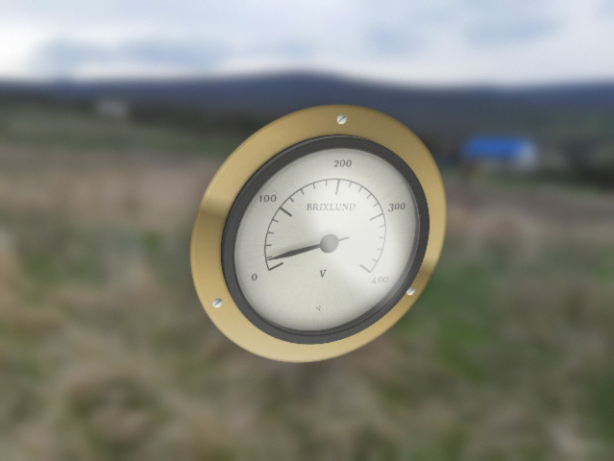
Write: 20 V
